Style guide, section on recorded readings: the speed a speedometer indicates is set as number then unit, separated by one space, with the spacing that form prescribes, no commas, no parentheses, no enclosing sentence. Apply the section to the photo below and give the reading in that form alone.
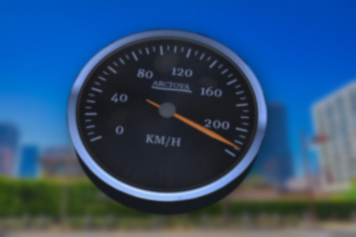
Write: 215 km/h
